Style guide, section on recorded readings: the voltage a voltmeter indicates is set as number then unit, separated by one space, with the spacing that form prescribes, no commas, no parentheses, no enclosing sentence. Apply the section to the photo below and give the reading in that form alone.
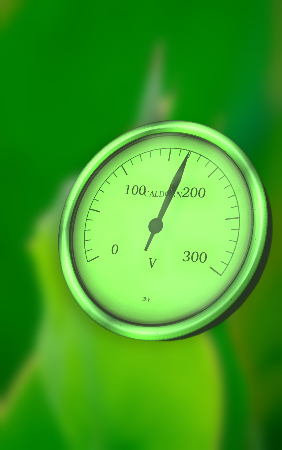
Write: 170 V
